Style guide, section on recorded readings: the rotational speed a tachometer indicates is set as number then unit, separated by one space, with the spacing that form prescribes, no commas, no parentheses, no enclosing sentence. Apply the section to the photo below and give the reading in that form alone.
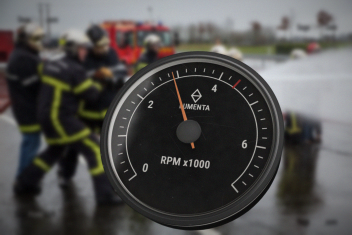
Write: 2900 rpm
